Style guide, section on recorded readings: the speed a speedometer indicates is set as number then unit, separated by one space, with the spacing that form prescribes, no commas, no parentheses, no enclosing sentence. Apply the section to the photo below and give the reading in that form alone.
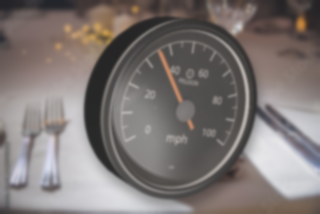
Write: 35 mph
